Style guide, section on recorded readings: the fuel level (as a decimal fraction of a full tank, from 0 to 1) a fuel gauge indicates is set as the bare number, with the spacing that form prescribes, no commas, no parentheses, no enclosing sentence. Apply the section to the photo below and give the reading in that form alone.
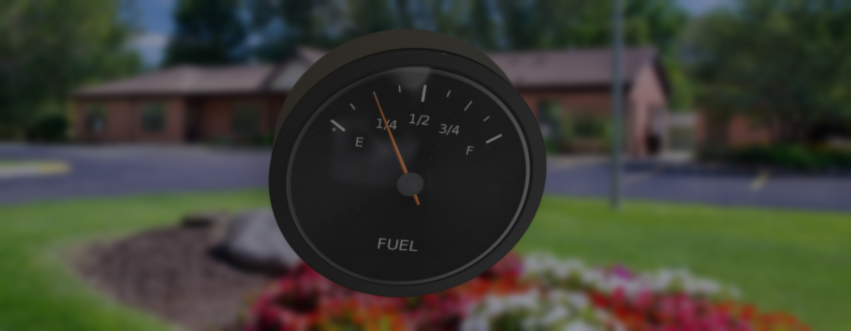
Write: 0.25
